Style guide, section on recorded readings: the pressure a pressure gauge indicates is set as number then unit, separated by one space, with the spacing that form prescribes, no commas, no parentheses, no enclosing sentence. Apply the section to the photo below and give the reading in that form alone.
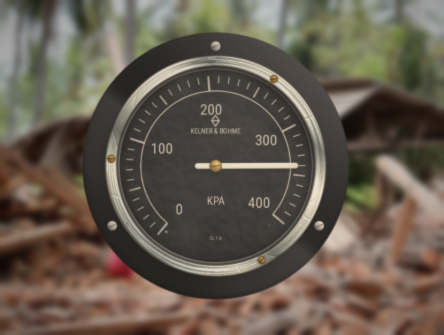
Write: 340 kPa
